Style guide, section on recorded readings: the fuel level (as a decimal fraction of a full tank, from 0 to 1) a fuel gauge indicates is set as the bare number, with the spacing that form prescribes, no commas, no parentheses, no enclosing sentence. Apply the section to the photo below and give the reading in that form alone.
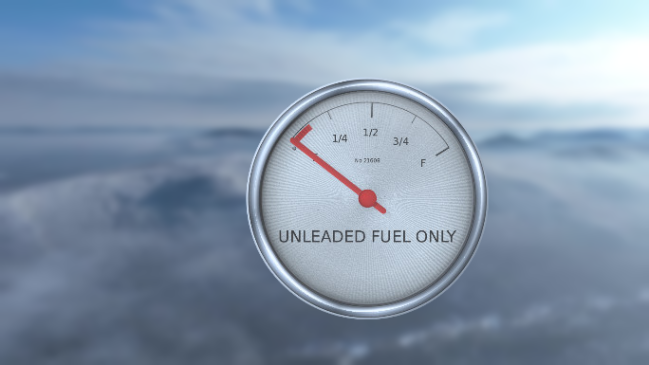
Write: 0
